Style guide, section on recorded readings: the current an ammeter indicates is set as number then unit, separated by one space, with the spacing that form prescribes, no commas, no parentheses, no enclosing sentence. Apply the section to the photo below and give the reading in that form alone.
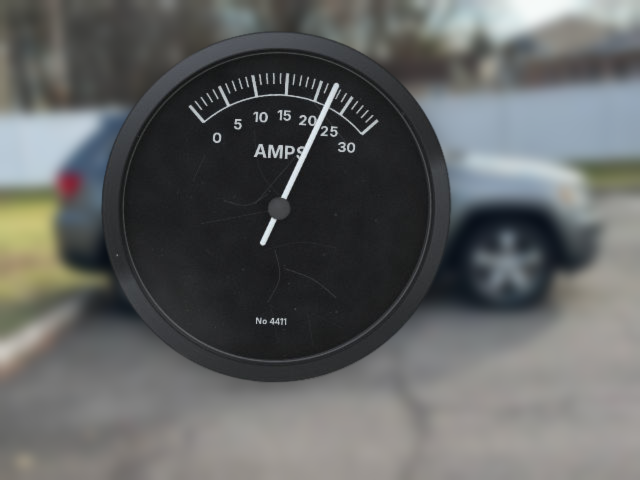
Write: 22 A
